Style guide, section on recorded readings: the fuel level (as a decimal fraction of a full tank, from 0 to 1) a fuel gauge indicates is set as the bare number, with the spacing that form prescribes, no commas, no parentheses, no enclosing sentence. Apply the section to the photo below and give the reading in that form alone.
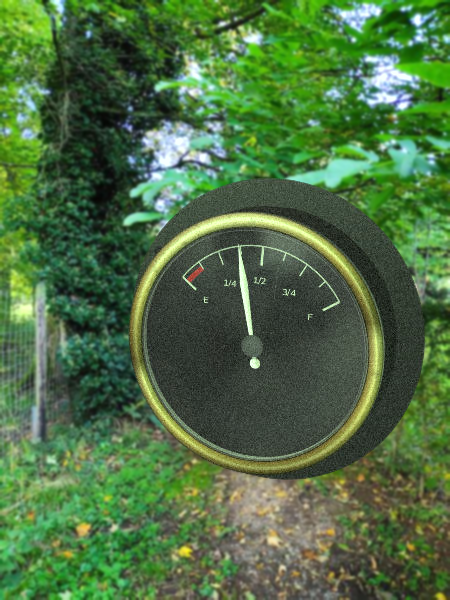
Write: 0.375
